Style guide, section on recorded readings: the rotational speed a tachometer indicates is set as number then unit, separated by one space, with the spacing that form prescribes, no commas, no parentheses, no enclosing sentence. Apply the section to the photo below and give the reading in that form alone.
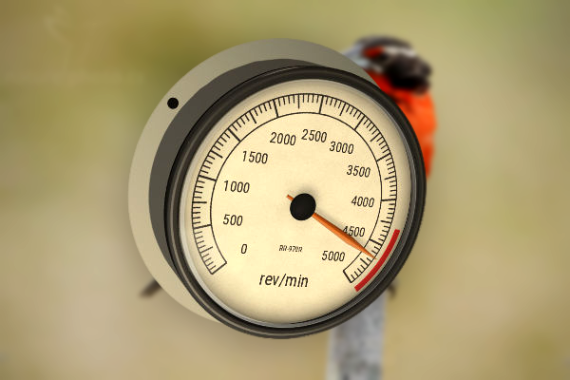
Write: 4650 rpm
